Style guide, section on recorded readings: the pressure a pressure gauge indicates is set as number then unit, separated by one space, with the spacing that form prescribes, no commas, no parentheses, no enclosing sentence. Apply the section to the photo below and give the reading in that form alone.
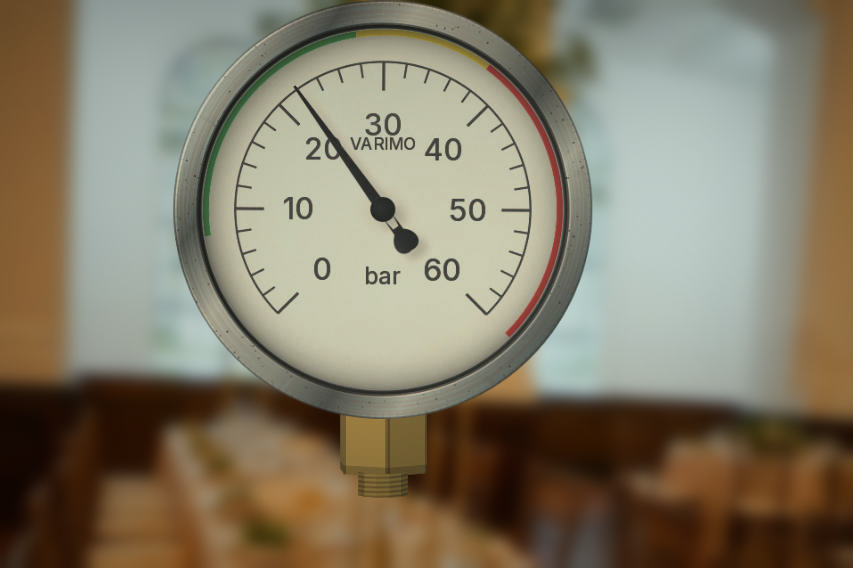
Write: 22 bar
